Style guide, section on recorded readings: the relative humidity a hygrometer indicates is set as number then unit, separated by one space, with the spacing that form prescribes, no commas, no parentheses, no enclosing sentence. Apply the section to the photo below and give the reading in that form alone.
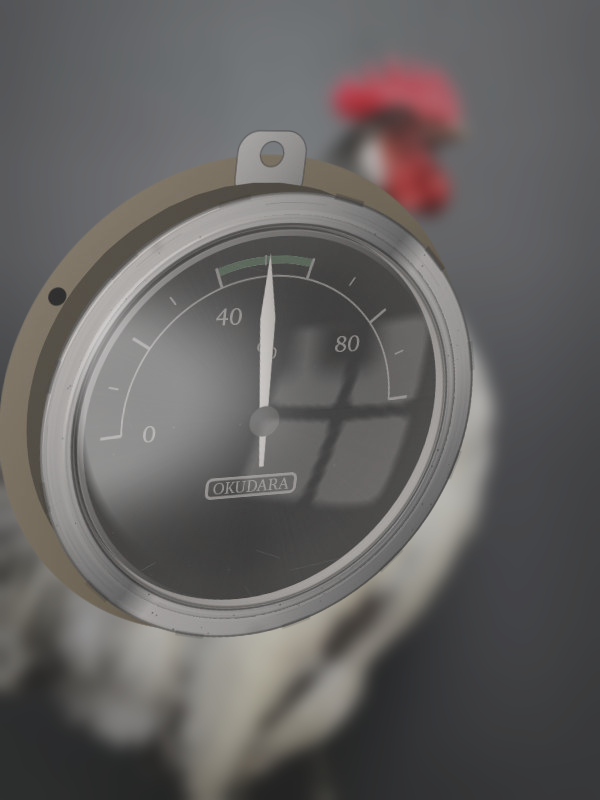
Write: 50 %
